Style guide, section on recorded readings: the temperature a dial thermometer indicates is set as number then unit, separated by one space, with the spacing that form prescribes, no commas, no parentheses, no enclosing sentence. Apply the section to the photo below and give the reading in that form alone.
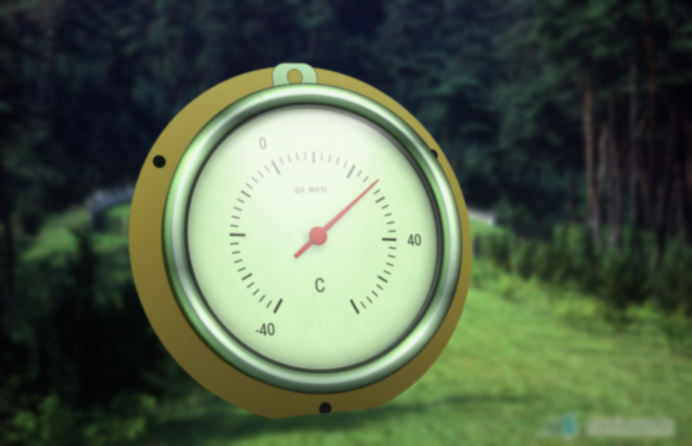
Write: 26 °C
